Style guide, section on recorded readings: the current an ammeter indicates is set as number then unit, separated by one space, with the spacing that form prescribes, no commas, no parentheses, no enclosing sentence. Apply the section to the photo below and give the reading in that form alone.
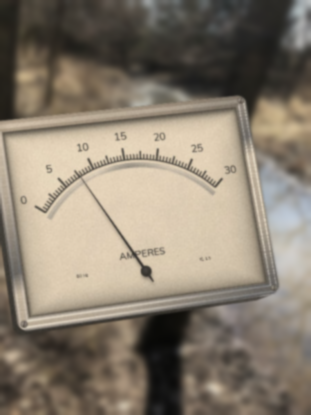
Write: 7.5 A
